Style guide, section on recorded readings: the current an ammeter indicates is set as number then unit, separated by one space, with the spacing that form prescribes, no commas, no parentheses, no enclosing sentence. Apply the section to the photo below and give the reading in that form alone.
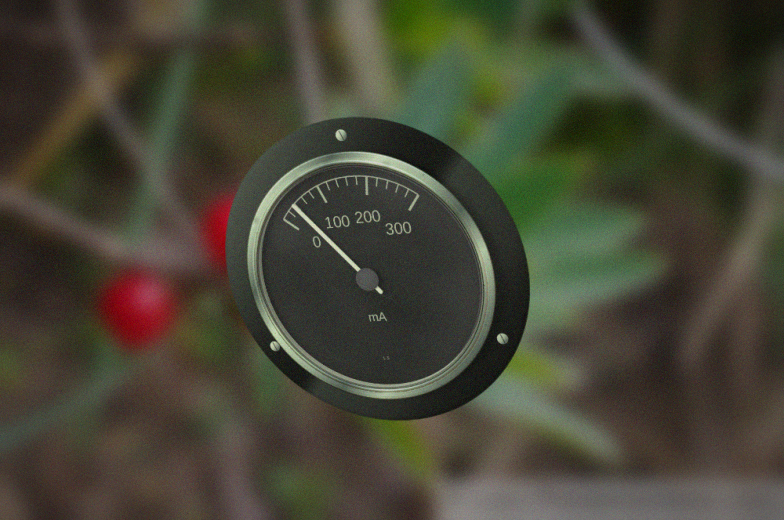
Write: 40 mA
